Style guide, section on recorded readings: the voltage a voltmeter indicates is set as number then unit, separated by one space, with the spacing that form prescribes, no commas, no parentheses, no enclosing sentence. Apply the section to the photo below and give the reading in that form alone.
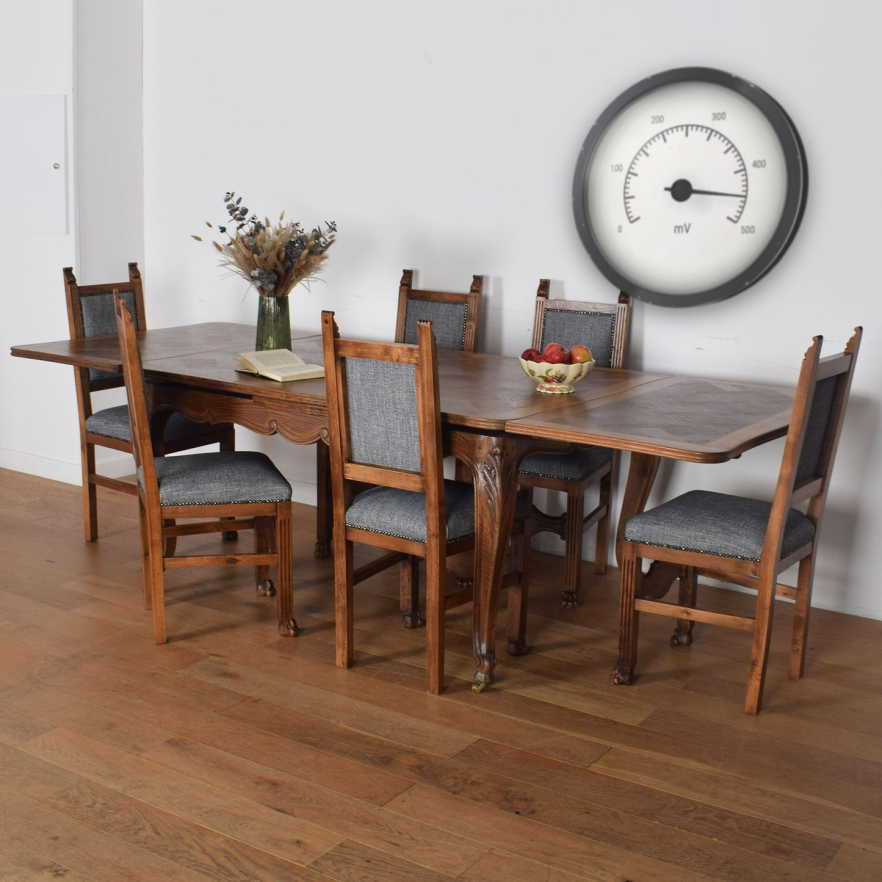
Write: 450 mV
